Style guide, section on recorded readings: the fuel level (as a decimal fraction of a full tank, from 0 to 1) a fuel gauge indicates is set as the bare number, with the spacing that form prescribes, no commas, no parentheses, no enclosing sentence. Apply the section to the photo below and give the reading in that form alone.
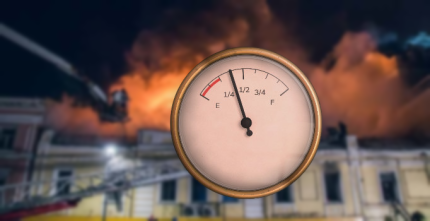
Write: 0.375
